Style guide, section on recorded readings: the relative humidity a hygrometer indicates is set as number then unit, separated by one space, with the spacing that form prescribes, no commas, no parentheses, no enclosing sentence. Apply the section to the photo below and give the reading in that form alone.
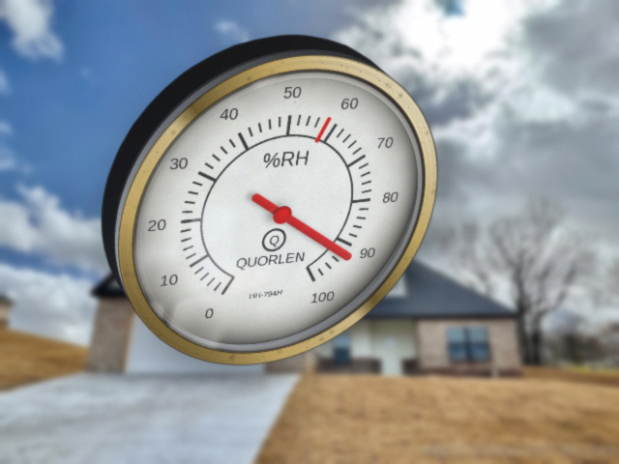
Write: 92 %
